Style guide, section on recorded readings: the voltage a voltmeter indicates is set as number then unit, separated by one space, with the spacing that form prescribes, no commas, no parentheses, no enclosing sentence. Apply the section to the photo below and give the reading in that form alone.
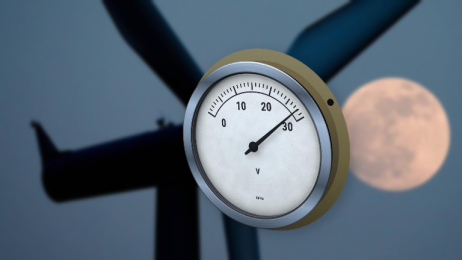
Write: 28 V
